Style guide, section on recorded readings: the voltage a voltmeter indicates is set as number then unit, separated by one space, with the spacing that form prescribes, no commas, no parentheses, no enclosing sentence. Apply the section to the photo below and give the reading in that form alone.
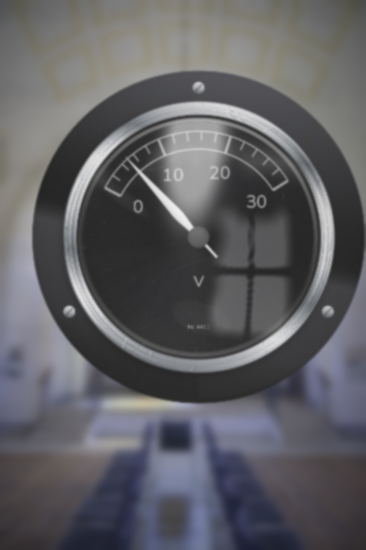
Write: 5 V
